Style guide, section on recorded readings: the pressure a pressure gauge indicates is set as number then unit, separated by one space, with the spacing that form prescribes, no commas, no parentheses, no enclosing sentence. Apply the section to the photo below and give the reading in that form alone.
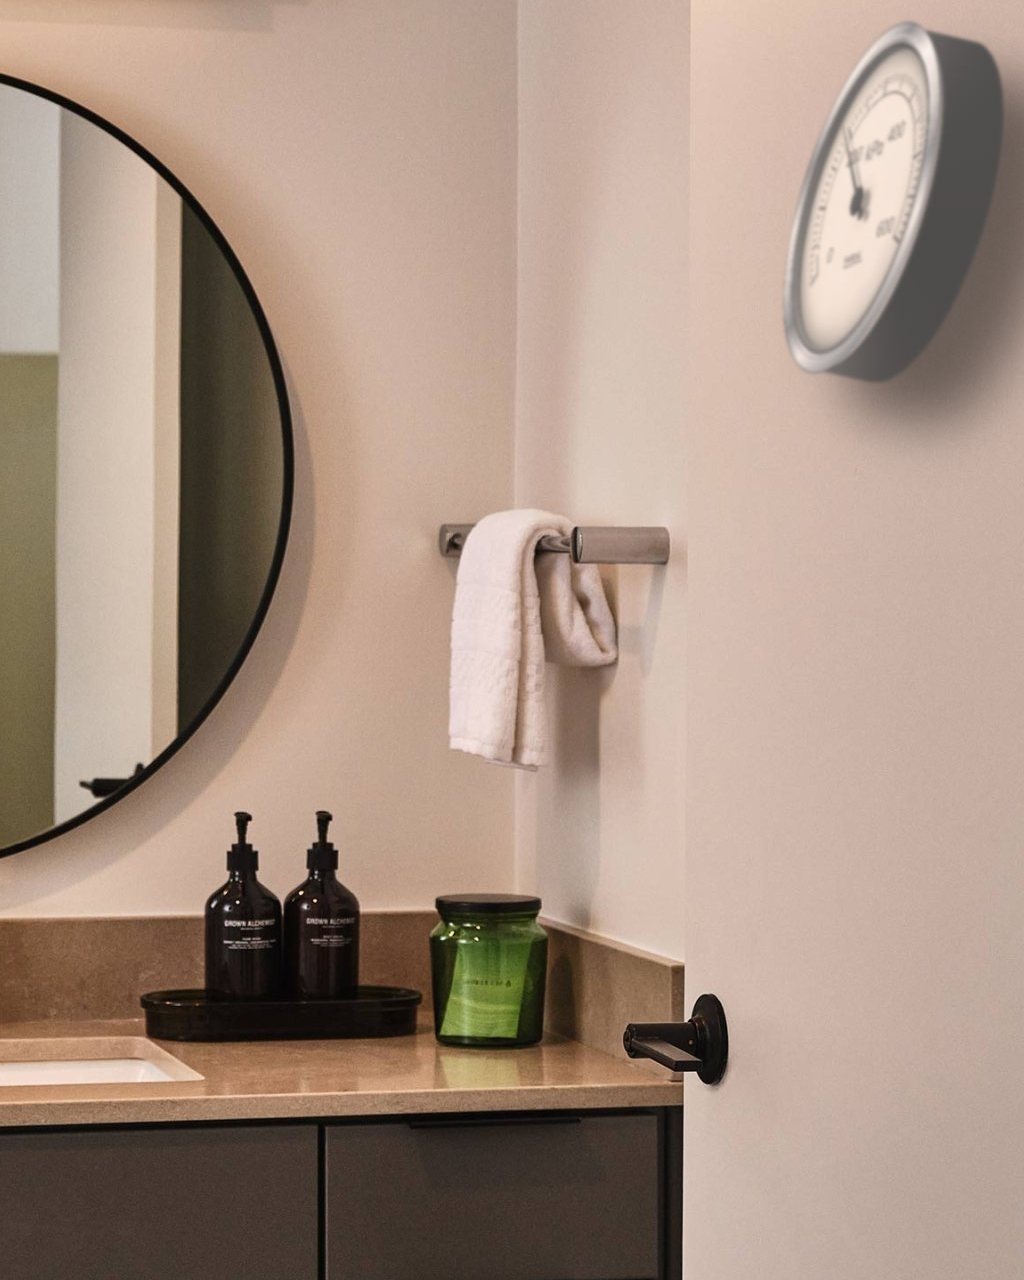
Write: 200 kPa
